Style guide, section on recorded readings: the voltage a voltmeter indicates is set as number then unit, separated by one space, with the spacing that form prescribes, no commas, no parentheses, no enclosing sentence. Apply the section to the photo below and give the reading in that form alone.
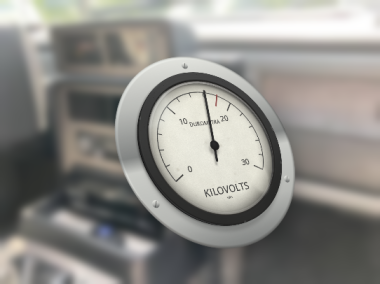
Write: 16 kV
